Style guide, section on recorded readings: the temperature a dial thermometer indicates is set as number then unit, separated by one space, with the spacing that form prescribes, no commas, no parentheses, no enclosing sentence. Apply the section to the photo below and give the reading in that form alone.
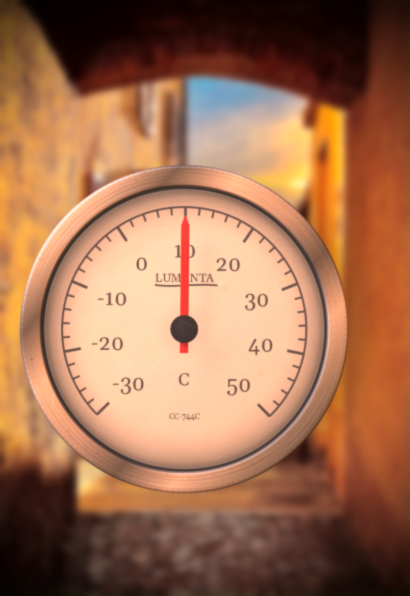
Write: 10 °C
